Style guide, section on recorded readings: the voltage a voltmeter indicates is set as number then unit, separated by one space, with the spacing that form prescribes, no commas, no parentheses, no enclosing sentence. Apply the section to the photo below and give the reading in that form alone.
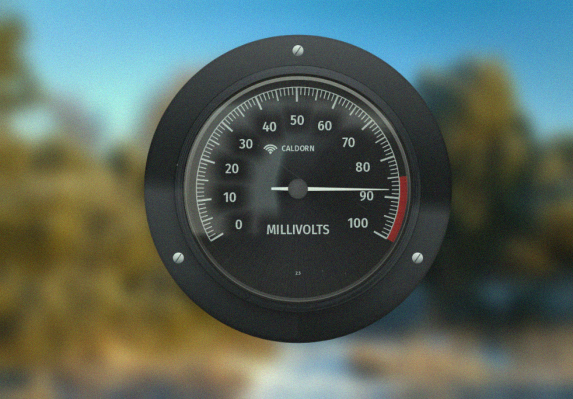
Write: 88 mV
